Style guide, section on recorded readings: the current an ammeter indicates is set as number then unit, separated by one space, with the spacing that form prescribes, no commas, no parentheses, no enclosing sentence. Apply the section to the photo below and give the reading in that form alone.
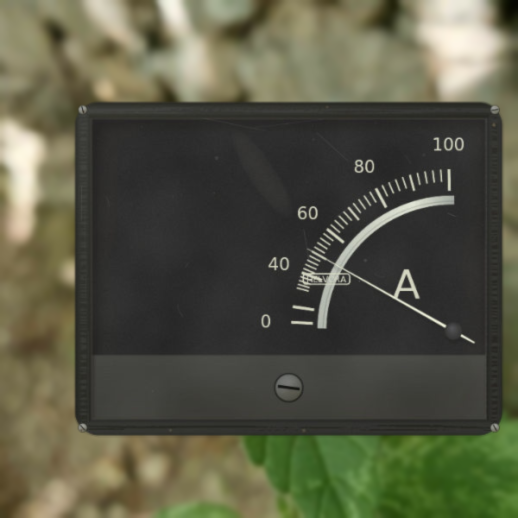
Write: 50 A
